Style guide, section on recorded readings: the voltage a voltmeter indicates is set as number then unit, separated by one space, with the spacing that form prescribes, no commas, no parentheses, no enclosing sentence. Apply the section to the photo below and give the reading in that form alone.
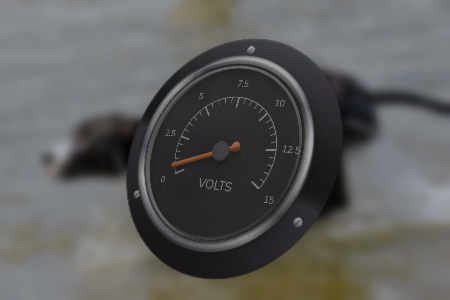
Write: 0.5 V
